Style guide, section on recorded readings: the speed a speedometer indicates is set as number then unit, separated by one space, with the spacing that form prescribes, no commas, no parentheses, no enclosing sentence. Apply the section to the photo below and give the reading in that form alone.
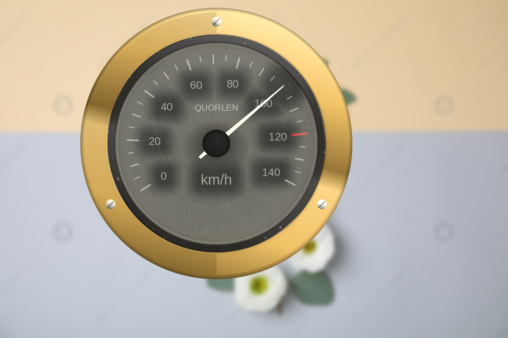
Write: 100 km/h
